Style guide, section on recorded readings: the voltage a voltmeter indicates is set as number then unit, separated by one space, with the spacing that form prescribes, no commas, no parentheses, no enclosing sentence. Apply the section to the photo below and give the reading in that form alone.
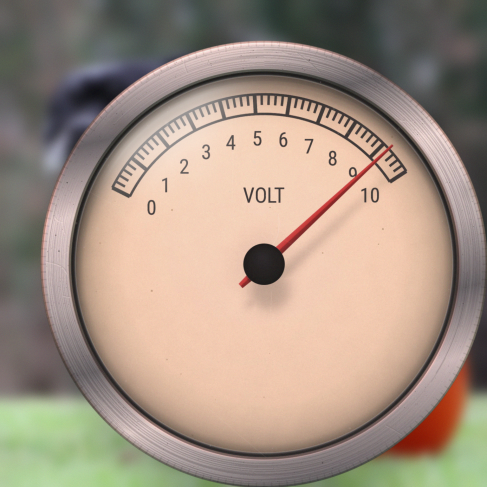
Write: 9.2 V
